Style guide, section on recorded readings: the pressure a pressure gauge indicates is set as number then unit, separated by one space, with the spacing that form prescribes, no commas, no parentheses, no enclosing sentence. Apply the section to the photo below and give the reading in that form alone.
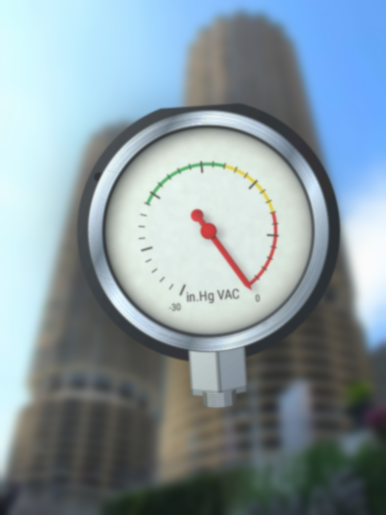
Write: 0 inHg
